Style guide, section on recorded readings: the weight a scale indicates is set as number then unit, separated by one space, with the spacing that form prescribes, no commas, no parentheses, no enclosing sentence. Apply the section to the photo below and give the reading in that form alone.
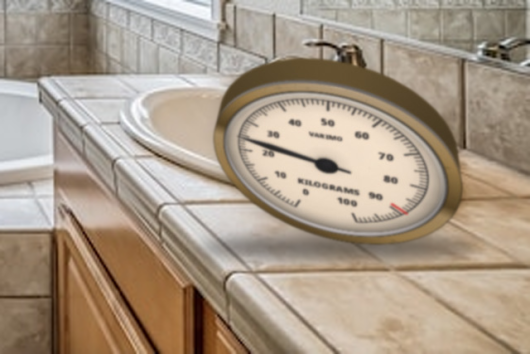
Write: 25 kg
